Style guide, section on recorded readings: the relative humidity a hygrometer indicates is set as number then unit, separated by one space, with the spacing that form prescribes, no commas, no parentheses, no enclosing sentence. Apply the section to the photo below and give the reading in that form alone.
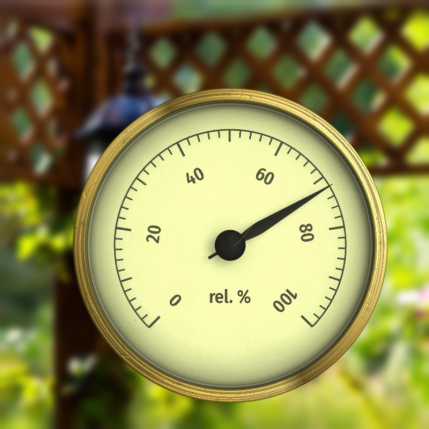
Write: 72 %
